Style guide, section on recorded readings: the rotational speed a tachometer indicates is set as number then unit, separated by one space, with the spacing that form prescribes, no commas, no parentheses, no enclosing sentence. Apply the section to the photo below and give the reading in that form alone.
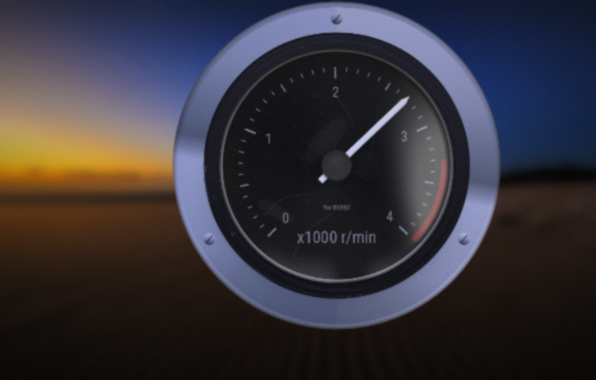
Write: 2700 rpm
